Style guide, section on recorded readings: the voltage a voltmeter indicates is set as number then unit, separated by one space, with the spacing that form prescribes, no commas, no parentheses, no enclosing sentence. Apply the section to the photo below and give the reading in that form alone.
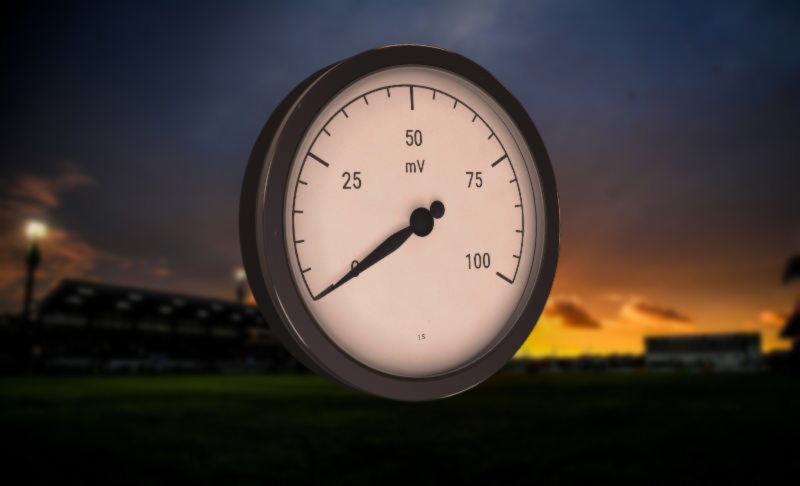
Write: 0 mV
